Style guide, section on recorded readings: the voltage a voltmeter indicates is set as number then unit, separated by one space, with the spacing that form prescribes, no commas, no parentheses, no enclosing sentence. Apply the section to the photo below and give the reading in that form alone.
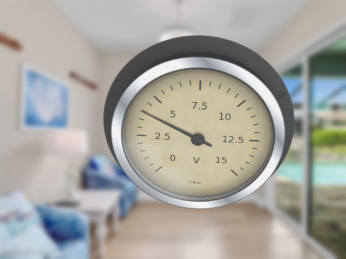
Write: 4 V
